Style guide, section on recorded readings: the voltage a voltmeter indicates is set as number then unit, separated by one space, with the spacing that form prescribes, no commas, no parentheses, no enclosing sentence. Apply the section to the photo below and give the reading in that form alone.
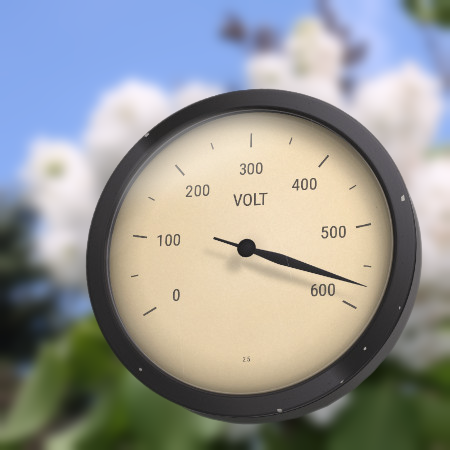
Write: 575 V
